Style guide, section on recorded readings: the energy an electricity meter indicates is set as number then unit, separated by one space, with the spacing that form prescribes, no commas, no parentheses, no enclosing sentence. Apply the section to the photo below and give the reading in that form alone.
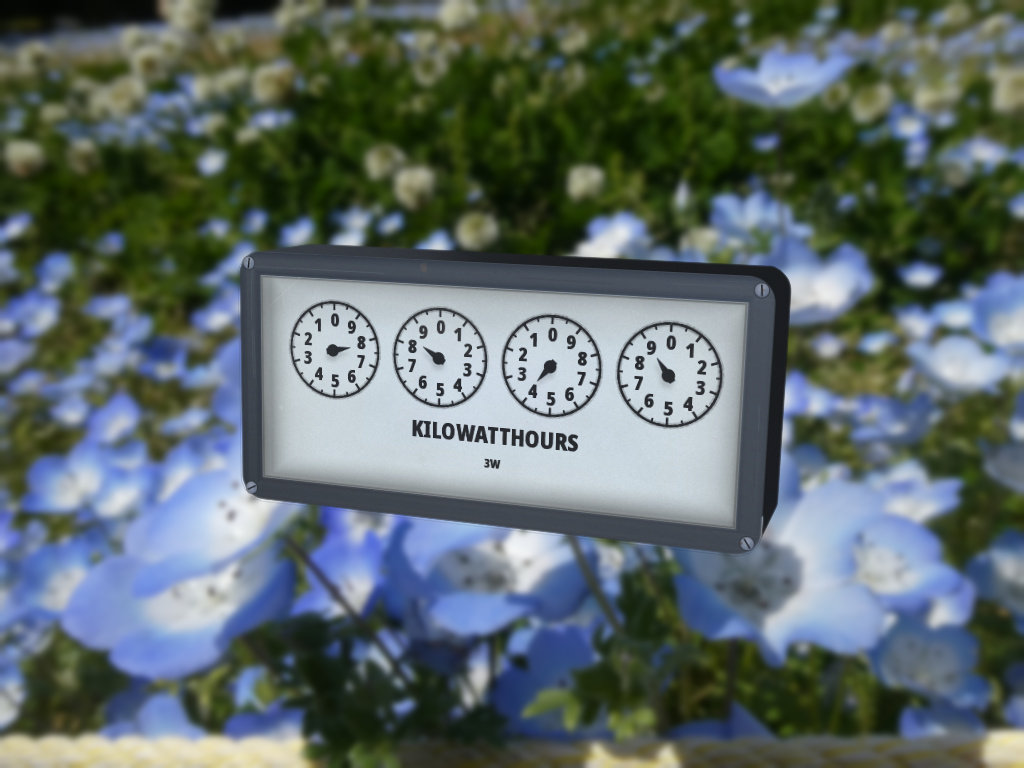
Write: 7839 kWh
